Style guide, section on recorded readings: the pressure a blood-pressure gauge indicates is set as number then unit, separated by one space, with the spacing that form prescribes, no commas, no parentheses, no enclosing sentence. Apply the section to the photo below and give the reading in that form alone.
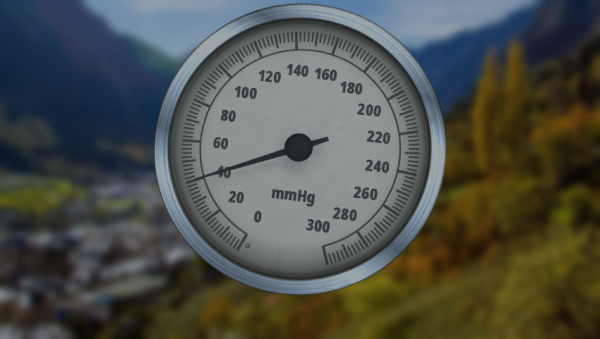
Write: 40 mmHg
